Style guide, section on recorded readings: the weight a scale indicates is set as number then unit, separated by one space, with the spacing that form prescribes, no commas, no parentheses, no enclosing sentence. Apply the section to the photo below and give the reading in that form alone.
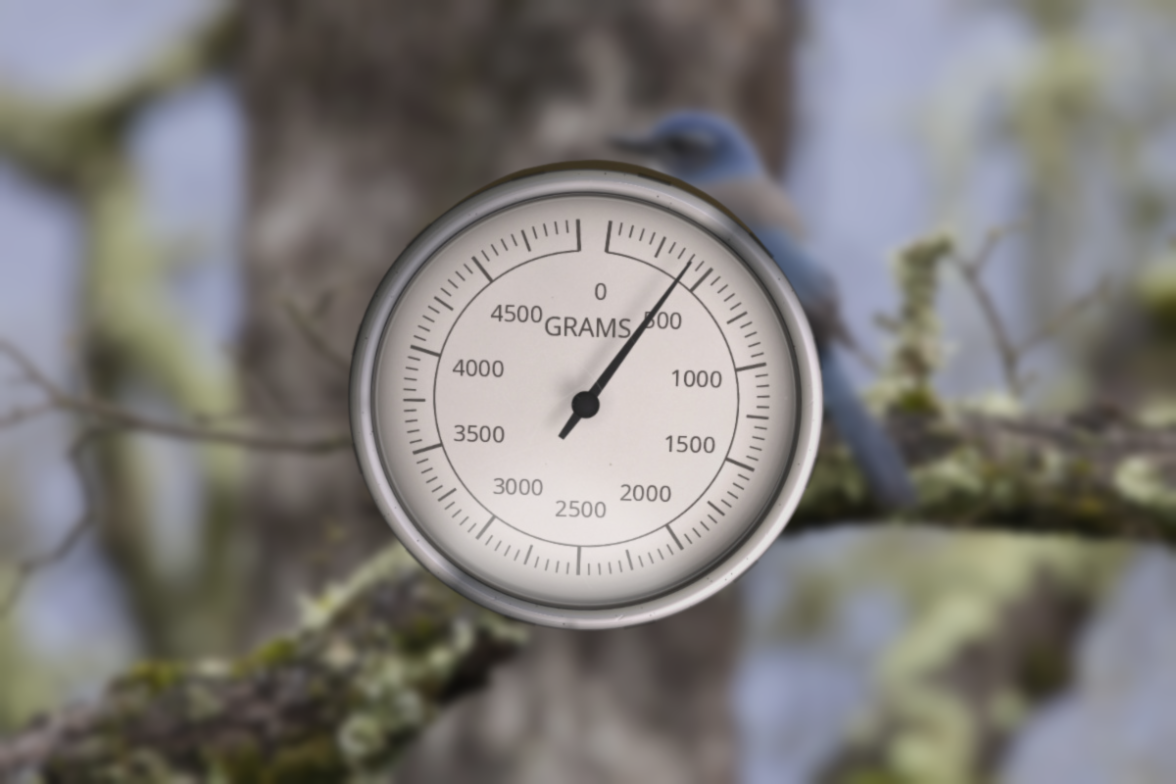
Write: 400 g
